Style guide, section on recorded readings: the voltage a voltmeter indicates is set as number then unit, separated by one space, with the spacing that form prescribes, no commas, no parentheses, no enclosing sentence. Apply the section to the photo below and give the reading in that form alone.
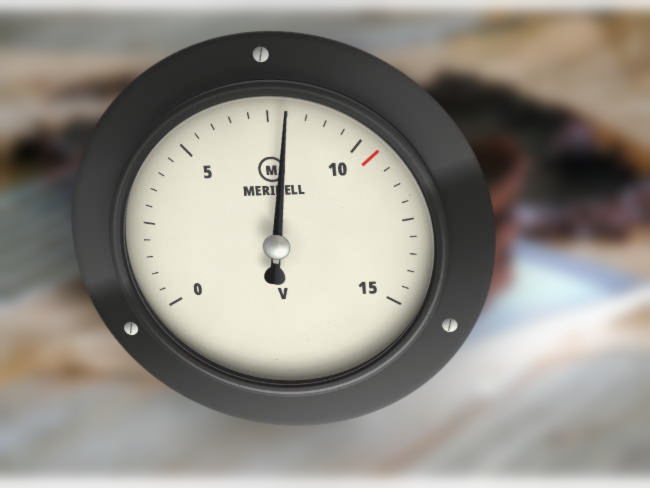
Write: 8 V
